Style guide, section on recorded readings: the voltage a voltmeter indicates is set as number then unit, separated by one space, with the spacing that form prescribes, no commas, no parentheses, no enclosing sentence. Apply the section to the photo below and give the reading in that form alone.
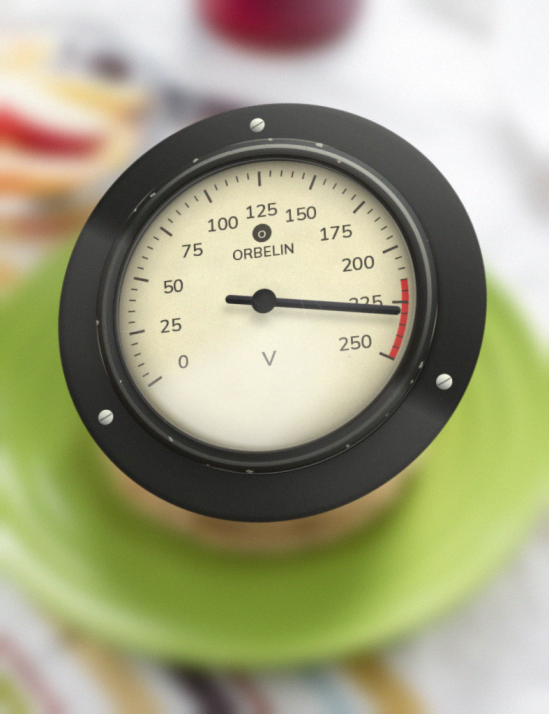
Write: 230 V
